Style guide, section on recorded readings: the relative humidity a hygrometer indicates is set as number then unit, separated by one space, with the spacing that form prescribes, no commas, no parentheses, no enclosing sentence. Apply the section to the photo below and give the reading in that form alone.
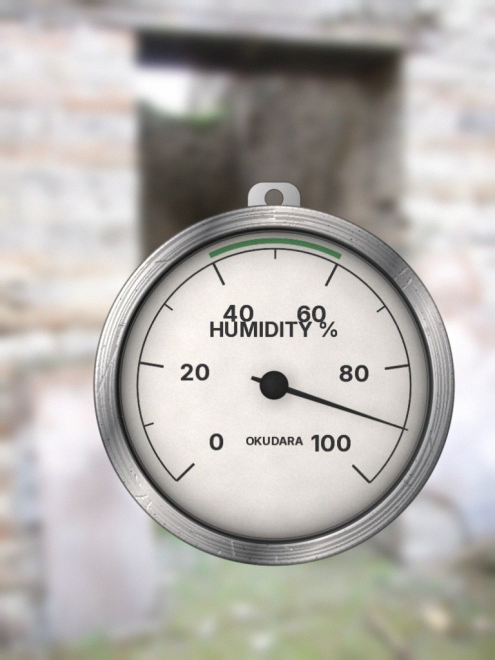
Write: 90 %
